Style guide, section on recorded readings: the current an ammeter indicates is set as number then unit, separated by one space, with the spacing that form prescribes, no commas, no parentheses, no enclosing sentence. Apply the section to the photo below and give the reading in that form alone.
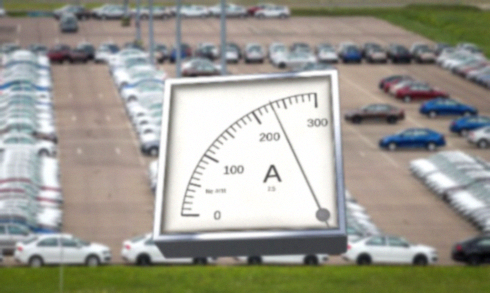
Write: 230 A
